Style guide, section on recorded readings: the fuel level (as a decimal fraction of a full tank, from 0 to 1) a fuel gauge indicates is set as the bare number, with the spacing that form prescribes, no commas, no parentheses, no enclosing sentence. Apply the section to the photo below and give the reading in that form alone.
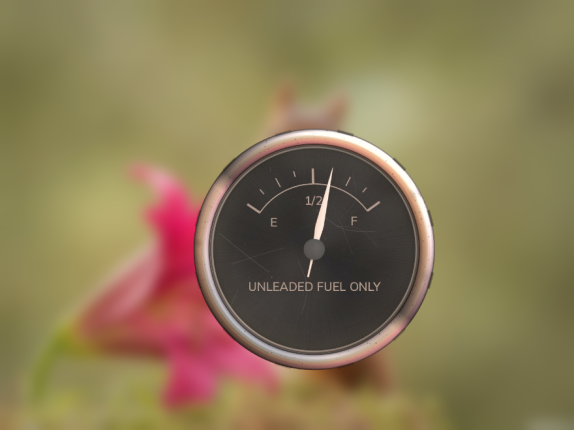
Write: 0.625
